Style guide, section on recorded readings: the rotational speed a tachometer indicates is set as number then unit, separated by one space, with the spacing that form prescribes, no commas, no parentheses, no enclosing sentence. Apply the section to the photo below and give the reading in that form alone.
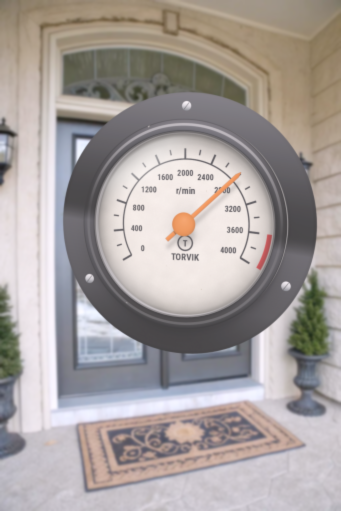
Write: 2800 rpm
